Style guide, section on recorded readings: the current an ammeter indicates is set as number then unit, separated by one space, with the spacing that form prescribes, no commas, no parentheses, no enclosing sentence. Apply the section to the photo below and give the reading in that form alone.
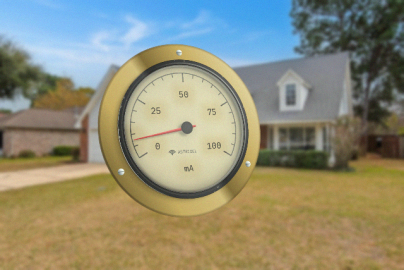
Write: 7.5 mA
